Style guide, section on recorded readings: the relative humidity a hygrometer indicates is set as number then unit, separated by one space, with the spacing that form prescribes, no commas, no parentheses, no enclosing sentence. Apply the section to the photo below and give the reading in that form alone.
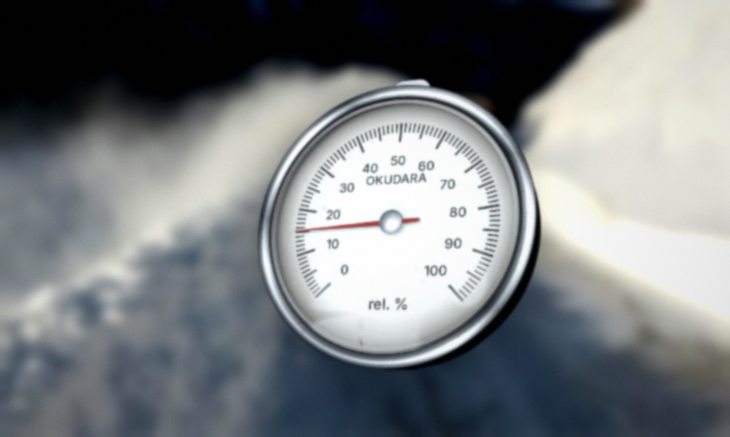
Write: 15 %
